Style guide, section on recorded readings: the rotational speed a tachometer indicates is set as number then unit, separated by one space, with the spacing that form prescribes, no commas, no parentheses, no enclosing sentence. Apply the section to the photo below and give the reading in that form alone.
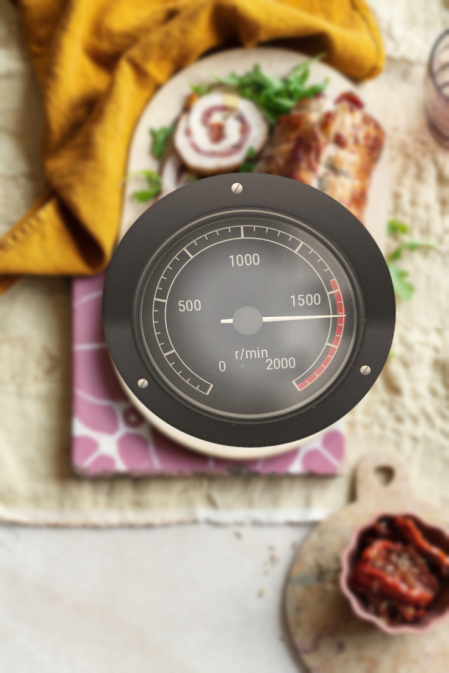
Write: 1600 rpm
